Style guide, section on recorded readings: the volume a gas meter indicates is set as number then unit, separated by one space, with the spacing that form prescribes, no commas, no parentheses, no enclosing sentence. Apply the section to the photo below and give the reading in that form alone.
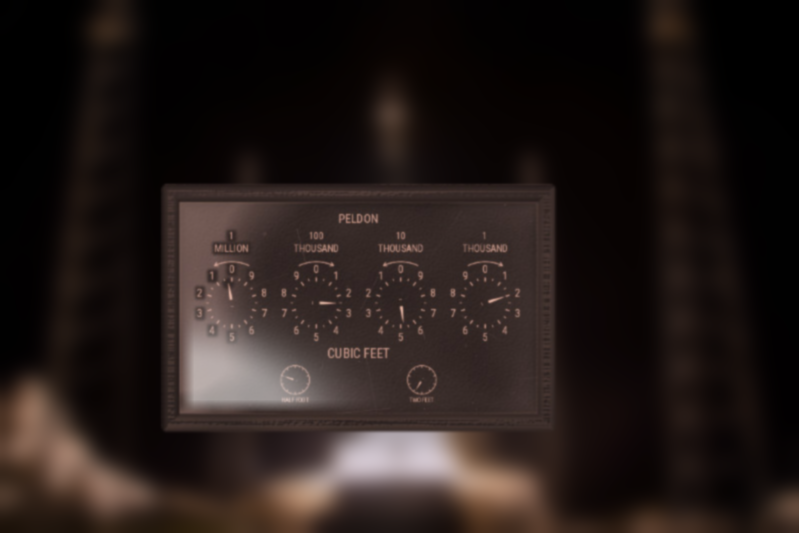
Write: 25200 ft³
